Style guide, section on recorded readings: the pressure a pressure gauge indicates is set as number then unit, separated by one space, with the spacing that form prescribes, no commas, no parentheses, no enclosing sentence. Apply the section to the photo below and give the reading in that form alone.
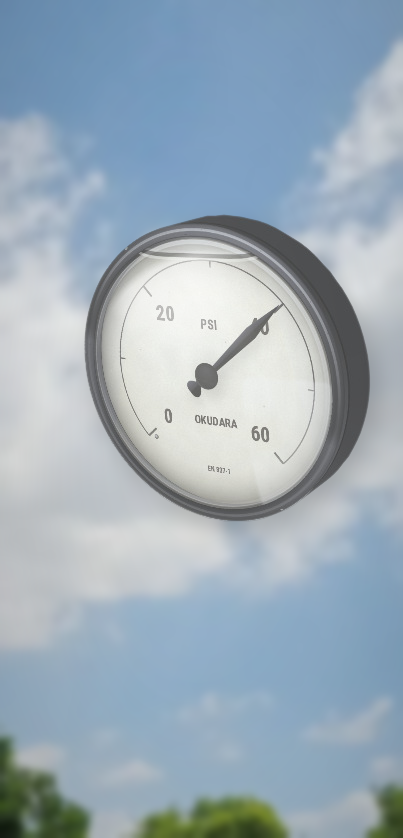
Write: 40 psi
